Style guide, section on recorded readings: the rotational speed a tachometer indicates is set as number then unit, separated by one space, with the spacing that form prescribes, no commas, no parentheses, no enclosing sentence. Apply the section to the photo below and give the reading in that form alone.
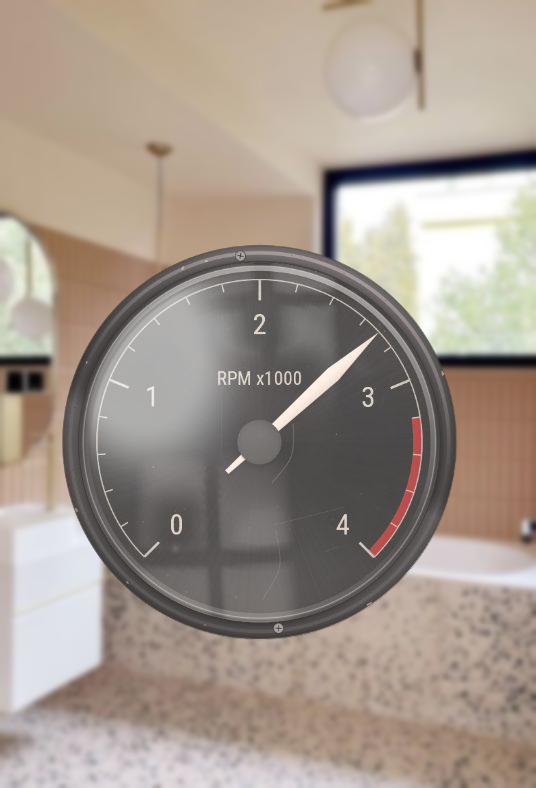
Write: 2700 rpm
